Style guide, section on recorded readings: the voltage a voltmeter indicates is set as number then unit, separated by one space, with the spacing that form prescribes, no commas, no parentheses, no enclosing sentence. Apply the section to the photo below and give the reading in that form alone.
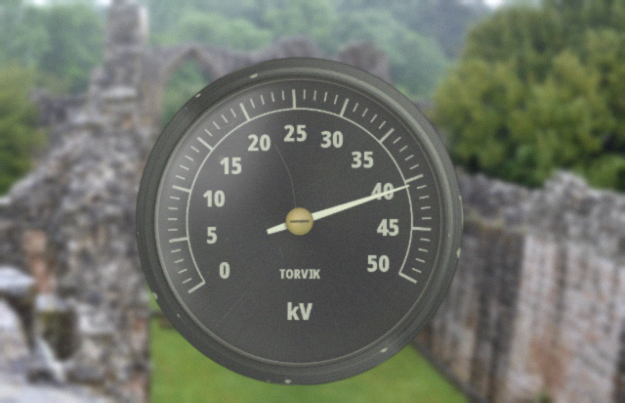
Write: 40.5 kV
